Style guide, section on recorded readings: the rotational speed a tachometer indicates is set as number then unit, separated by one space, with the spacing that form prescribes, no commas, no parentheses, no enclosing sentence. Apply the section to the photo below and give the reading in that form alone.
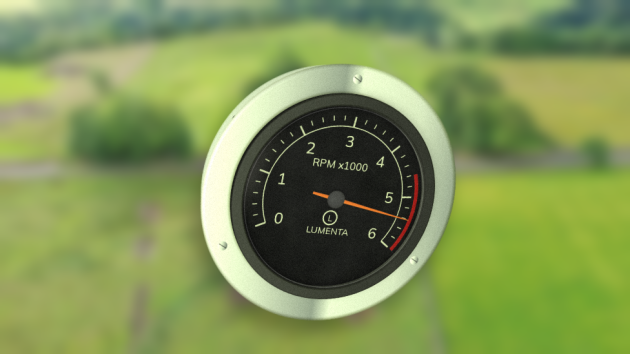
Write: 5400 rpm
